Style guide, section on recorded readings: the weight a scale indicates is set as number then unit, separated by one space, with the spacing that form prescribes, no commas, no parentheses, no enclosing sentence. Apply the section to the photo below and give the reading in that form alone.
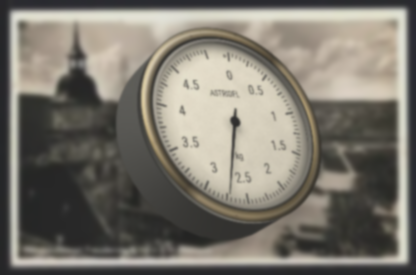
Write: 2.75 kg
